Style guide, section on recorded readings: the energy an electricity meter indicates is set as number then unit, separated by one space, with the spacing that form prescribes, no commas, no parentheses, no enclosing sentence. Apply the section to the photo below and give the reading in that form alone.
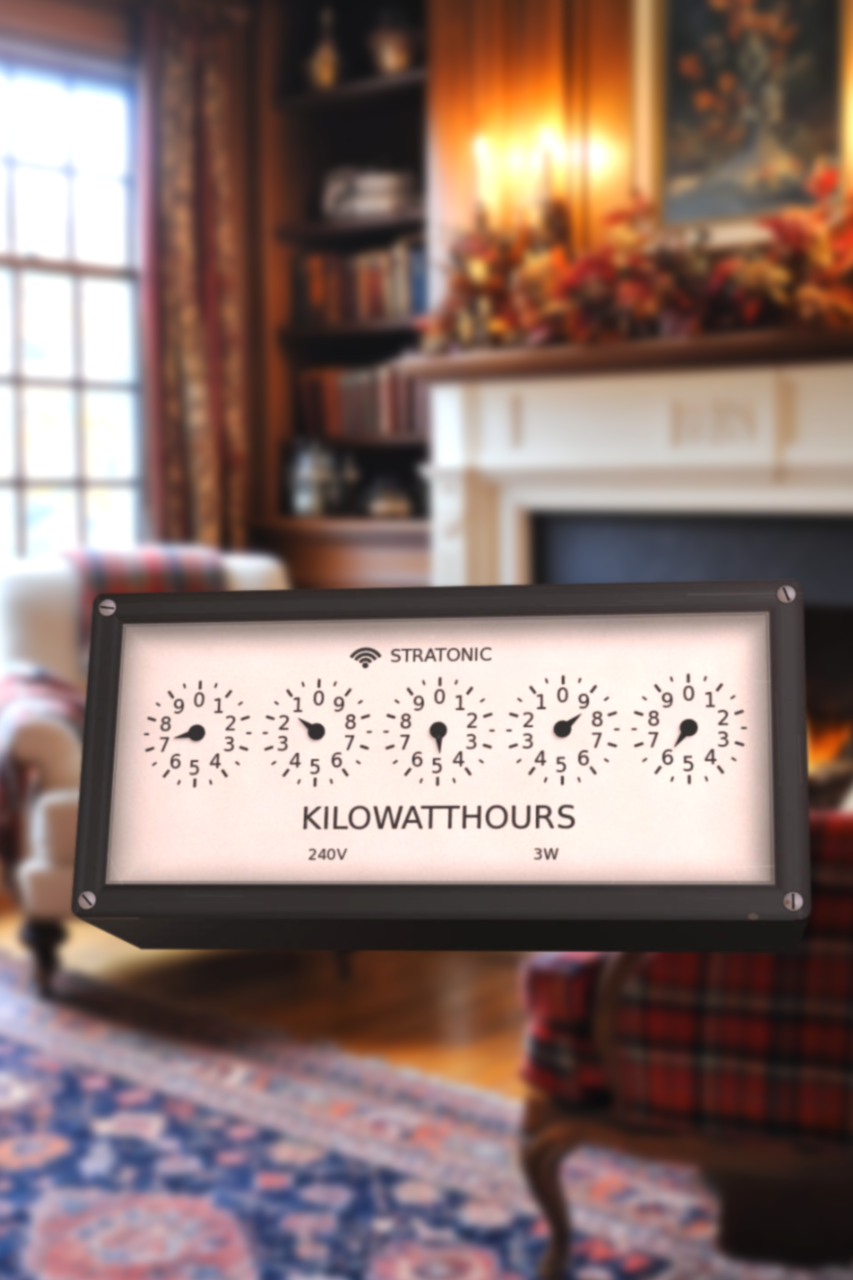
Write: 71486 kWh
